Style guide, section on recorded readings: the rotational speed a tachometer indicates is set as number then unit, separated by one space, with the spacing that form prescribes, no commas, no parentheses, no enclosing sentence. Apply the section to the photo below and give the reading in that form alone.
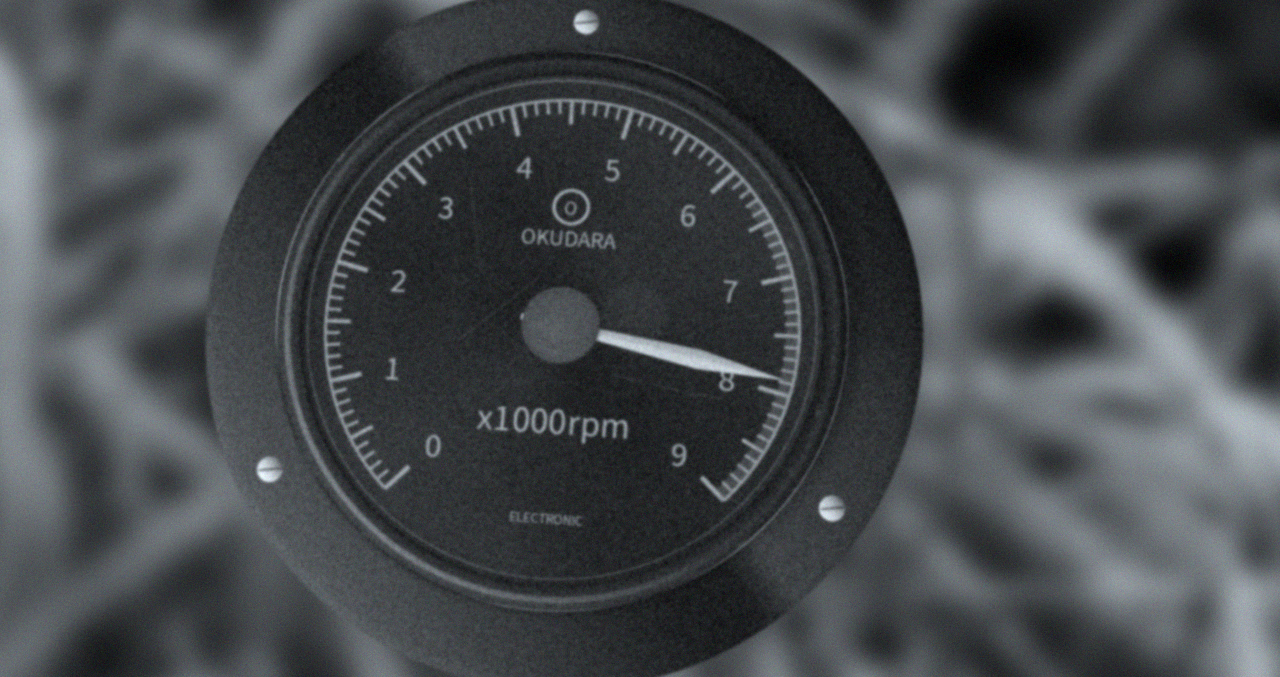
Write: 7900 rpm
